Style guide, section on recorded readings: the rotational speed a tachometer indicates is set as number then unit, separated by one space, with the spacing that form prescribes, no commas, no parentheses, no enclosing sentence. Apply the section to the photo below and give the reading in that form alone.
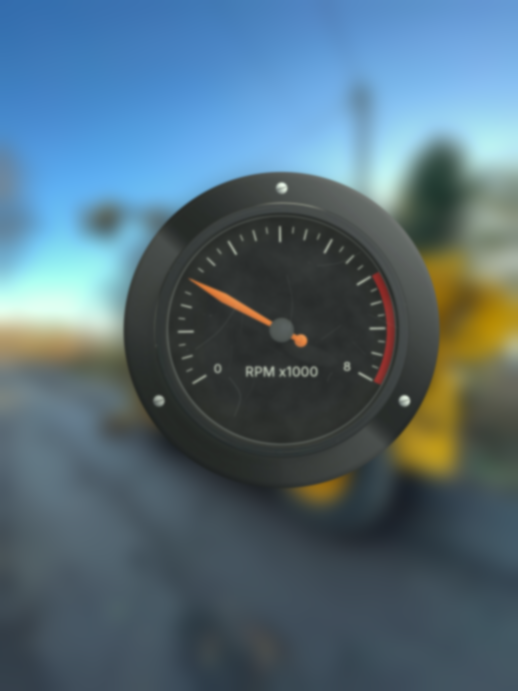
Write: 2000 rpm
